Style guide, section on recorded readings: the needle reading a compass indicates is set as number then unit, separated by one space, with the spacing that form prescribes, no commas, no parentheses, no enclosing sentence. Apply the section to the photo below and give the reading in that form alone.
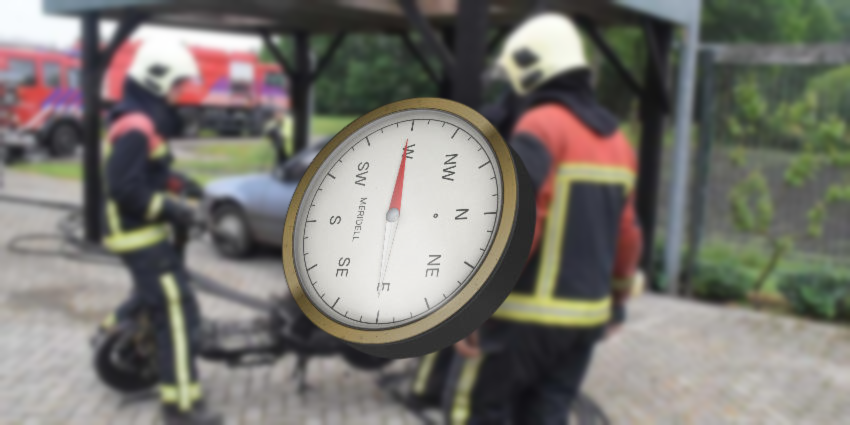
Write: 270 °
